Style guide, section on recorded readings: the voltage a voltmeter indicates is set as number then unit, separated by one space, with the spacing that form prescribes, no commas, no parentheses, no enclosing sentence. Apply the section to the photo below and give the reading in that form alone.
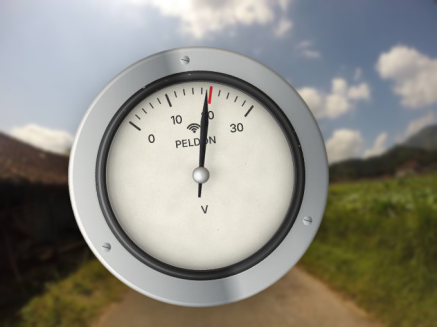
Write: 19 V
